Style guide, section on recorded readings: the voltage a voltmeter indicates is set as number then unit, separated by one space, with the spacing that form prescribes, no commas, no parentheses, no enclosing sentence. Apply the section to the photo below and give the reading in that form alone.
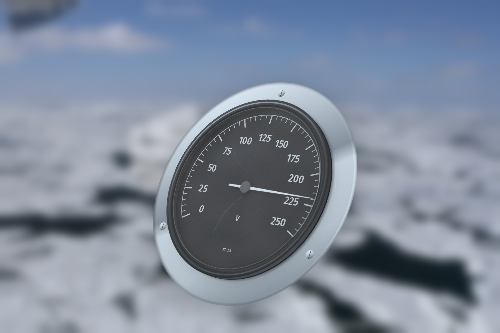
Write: 220 V
